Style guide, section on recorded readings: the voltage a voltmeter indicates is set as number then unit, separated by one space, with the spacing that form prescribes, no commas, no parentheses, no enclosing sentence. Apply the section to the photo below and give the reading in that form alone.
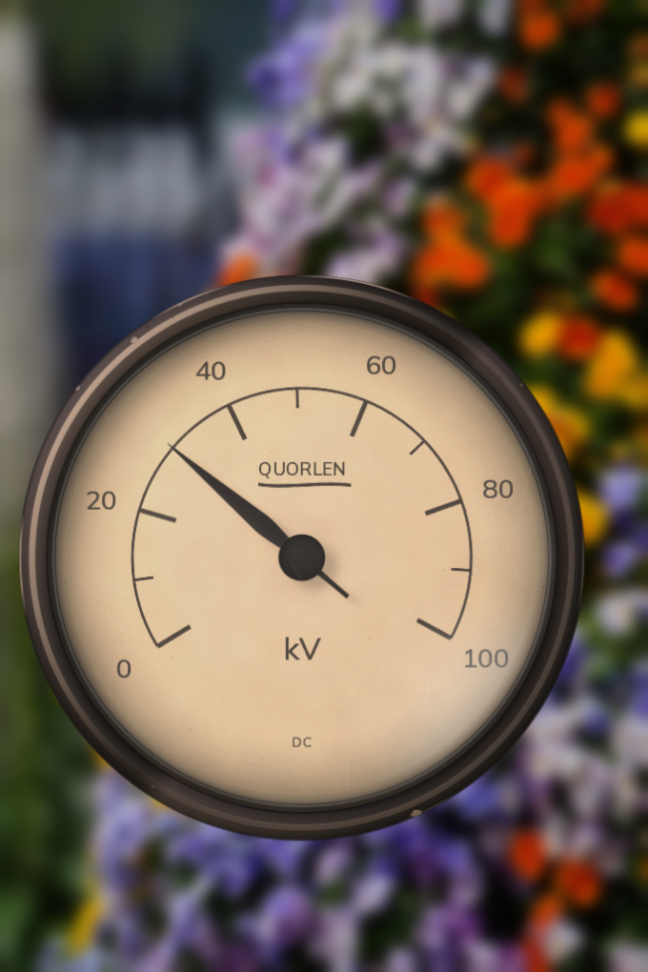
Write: 30 kV
